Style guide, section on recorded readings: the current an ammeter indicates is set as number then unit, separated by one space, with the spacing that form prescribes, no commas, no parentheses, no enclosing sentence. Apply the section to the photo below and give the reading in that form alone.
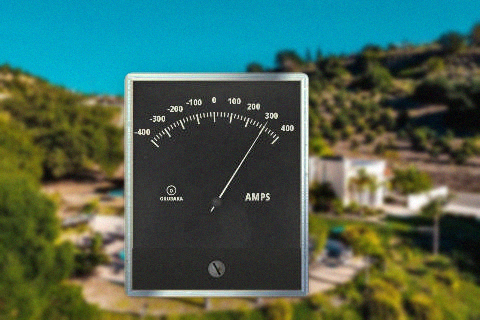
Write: 300 A
